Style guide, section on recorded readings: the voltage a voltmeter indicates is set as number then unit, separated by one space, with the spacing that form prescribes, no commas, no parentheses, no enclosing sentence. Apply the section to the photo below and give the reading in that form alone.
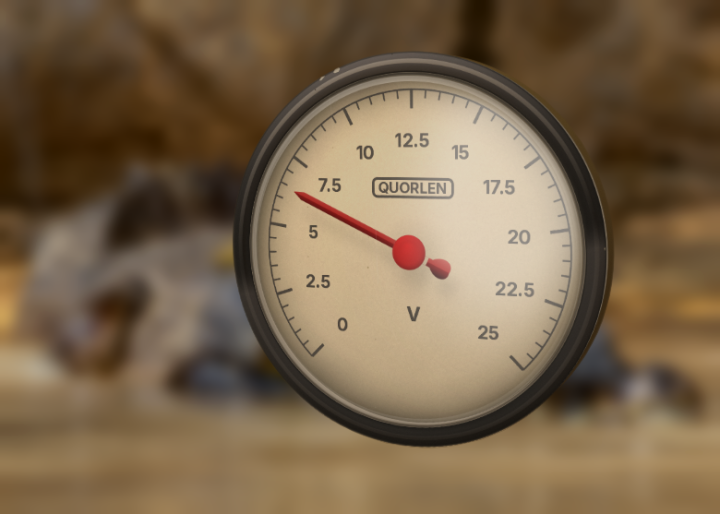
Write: 6.5 V
